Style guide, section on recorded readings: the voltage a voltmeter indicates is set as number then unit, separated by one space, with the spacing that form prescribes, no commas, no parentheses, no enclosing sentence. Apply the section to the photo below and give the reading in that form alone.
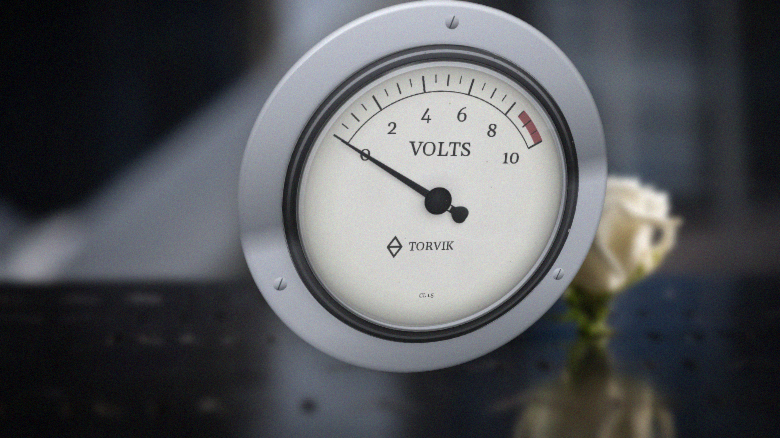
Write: 0 V
